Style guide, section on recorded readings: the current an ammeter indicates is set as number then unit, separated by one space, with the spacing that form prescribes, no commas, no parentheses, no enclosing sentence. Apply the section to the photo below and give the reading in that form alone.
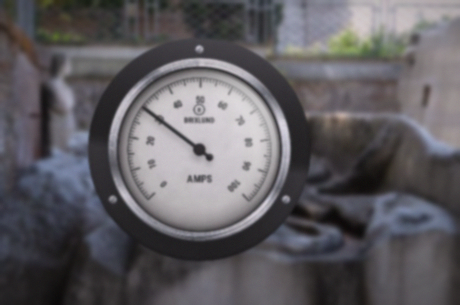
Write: 30 A
